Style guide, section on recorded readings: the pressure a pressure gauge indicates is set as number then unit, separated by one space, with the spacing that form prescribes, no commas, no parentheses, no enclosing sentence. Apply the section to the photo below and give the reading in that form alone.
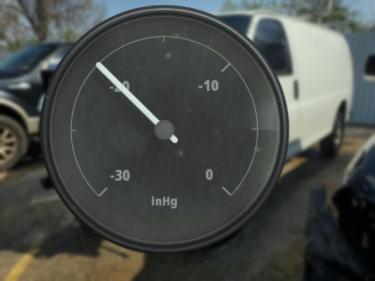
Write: -20 inHg
